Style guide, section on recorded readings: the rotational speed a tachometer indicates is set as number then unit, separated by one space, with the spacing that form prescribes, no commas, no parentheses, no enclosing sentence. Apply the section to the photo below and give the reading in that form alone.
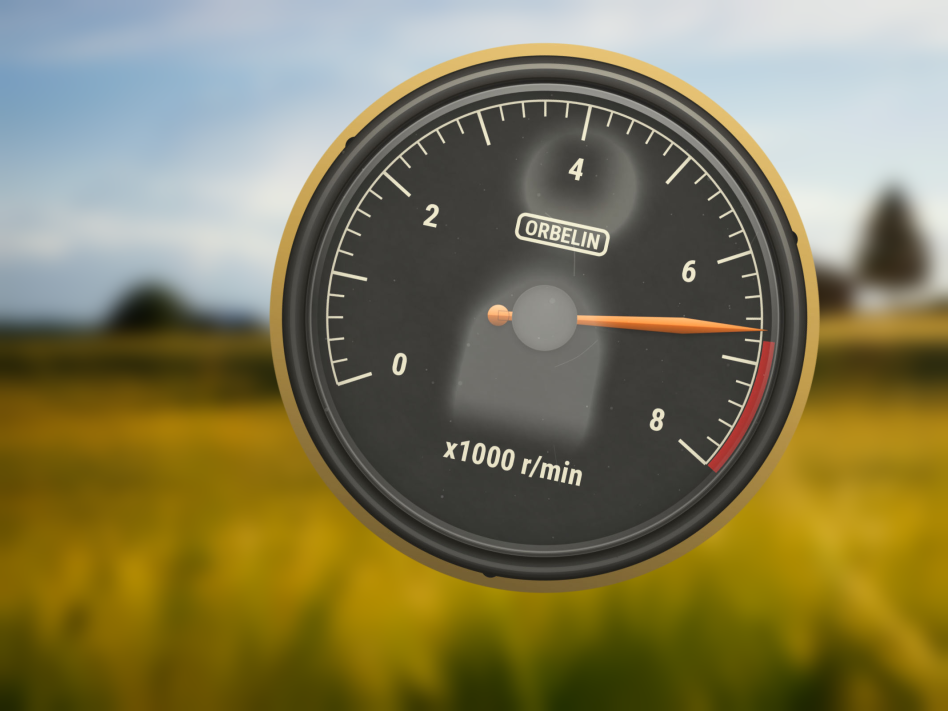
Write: 6700 rpm
